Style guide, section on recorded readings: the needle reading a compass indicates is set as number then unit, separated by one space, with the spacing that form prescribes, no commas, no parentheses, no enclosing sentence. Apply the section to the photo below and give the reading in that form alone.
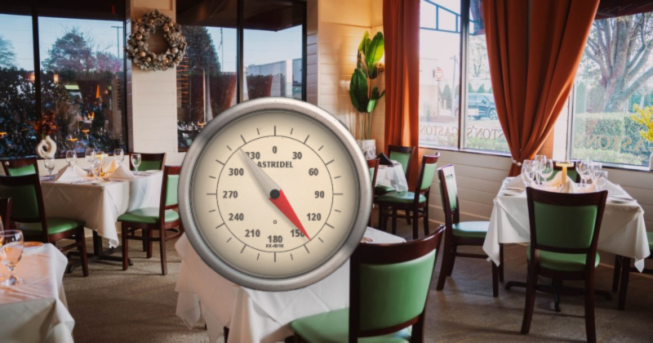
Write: 142.5 °
